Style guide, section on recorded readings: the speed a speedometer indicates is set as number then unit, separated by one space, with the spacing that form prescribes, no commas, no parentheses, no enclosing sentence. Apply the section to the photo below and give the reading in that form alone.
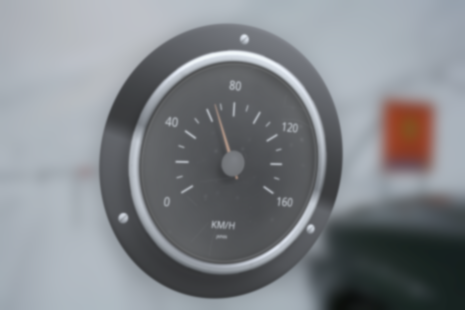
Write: 65 km/h
